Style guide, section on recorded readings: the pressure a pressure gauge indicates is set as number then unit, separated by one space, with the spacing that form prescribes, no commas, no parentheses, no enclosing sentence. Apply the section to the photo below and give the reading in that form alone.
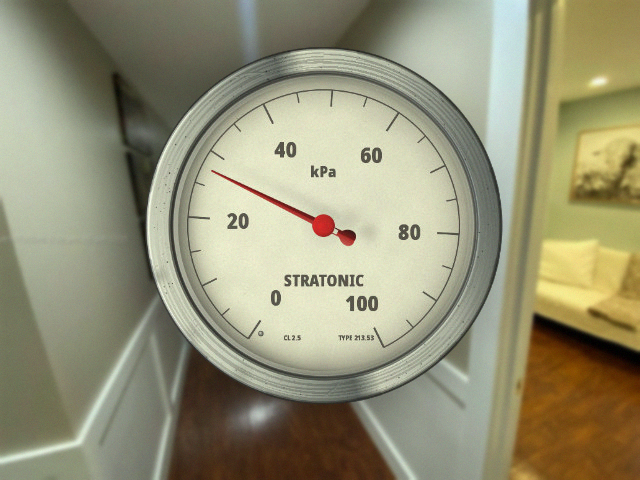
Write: 27.5 kPa
